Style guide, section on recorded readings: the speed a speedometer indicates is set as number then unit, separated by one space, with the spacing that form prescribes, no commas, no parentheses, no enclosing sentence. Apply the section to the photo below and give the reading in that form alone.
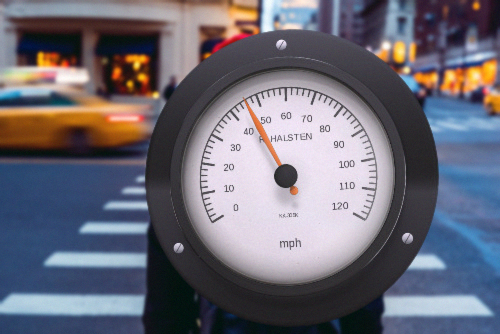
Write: 46 mph
